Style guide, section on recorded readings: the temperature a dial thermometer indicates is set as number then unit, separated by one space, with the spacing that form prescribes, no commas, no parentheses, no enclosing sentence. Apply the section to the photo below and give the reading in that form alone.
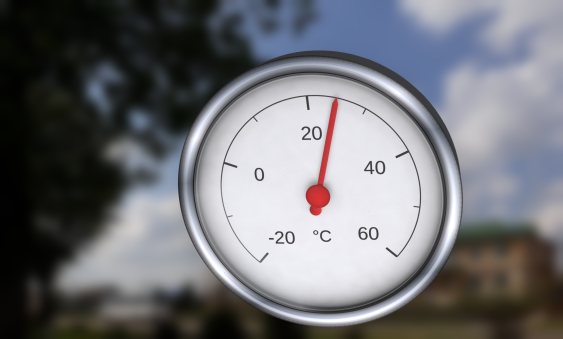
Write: 25 °C
